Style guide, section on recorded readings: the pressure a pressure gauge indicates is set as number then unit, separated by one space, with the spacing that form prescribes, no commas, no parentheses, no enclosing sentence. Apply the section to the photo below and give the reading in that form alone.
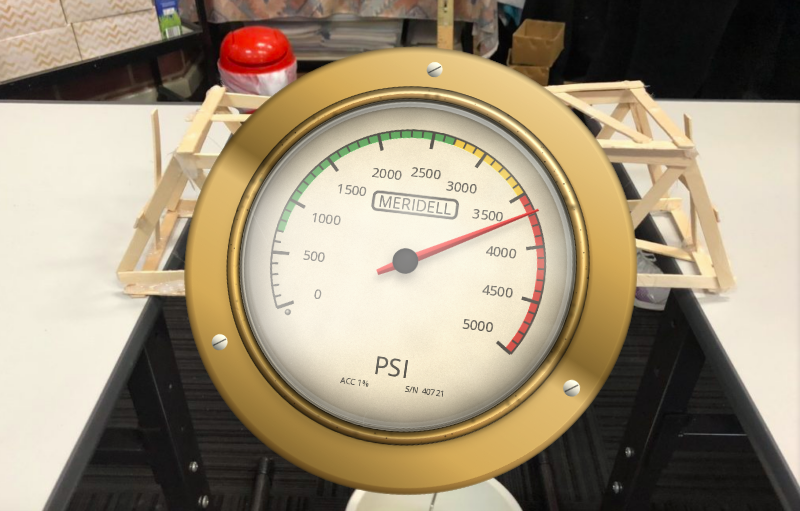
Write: 3700 psi
